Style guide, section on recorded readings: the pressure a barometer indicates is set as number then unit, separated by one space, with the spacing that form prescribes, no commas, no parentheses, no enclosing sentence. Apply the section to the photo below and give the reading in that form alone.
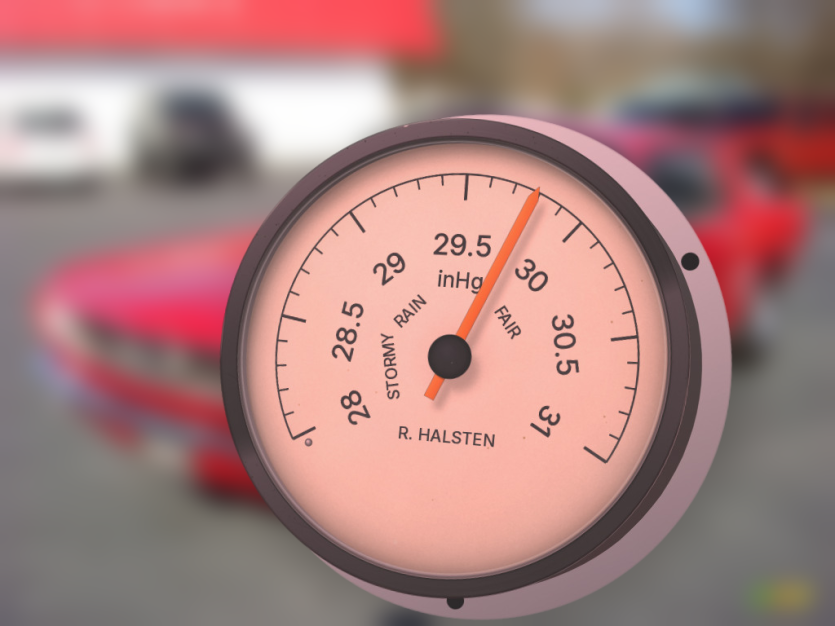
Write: 29.8 inHg
